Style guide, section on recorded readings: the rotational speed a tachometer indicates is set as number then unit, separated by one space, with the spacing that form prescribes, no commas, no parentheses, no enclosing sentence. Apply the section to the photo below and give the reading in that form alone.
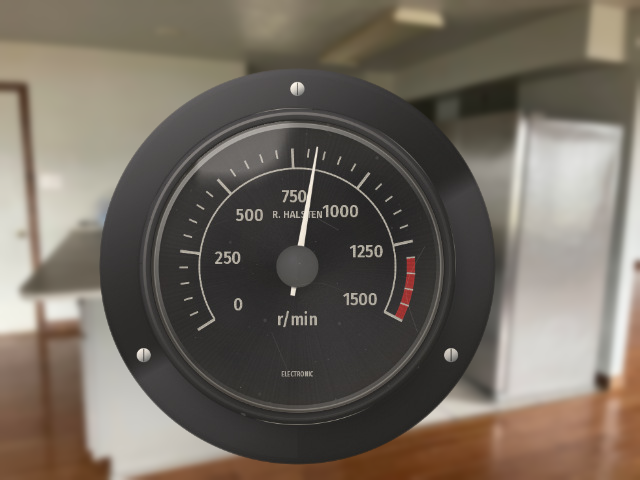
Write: 825 rpm
